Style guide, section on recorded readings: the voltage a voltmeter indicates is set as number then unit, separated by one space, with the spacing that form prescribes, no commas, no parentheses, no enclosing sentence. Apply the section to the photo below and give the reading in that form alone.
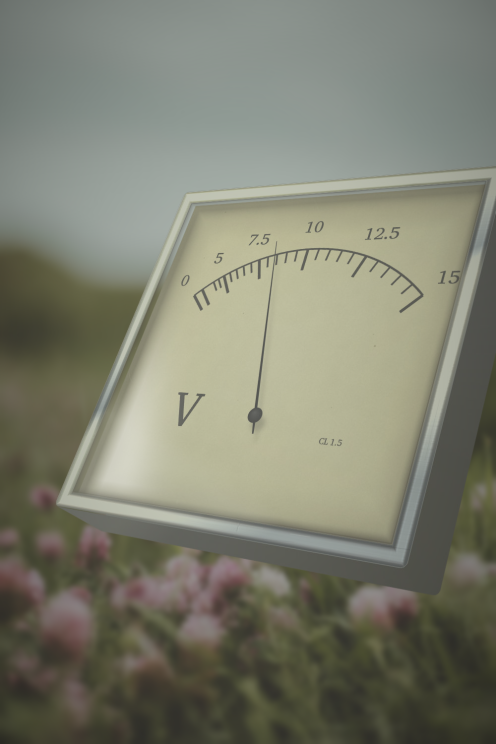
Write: 8.5 V
